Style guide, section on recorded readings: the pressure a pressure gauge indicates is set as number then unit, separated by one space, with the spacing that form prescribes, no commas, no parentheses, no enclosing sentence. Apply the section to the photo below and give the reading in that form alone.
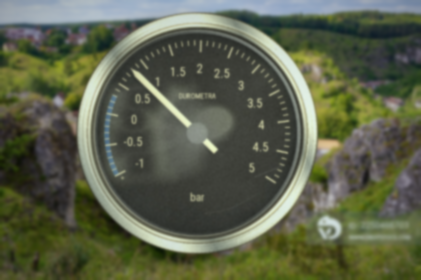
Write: 0.8 bar
